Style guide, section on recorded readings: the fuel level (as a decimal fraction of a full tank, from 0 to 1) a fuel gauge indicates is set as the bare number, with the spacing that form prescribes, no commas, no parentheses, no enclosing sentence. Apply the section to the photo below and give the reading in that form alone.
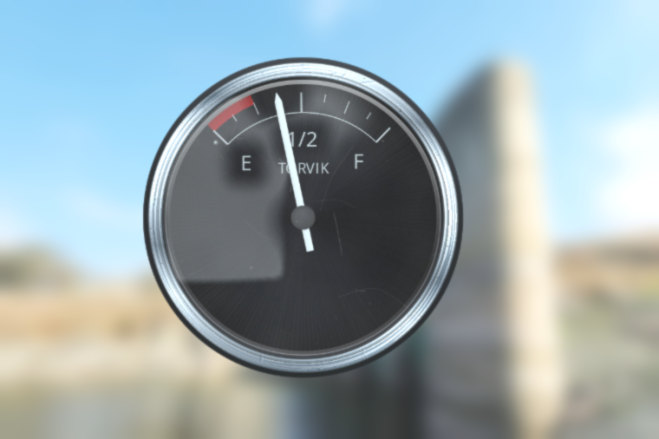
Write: 0.375
